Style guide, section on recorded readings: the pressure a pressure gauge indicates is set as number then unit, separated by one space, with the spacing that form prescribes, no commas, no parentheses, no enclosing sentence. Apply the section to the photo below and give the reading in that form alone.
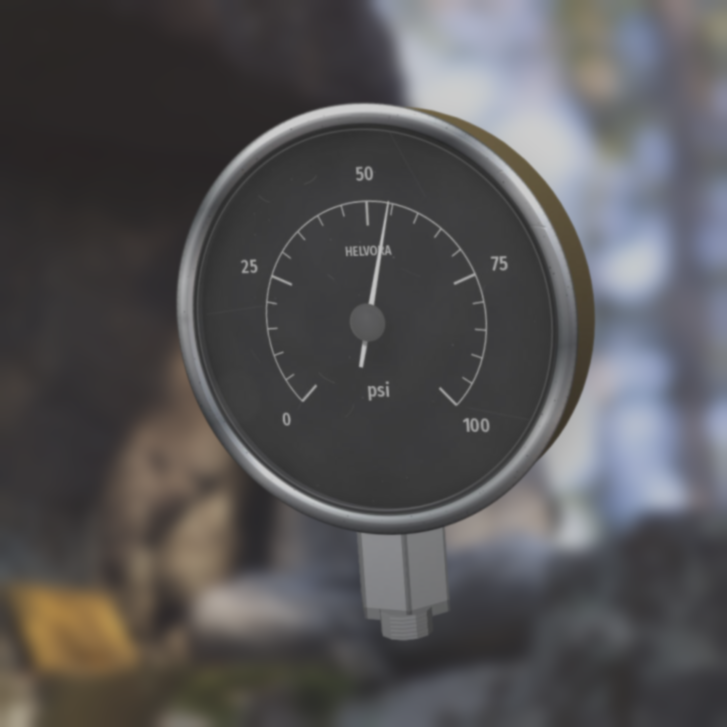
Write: 55 psi
